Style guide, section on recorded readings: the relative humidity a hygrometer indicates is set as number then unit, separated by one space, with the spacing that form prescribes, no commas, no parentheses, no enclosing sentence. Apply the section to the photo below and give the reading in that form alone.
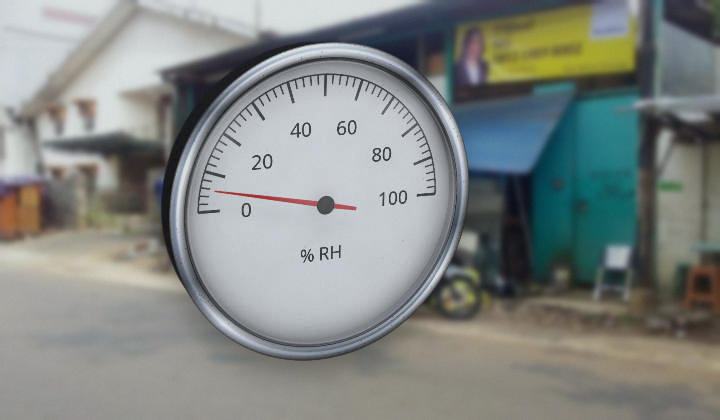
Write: 6 %
